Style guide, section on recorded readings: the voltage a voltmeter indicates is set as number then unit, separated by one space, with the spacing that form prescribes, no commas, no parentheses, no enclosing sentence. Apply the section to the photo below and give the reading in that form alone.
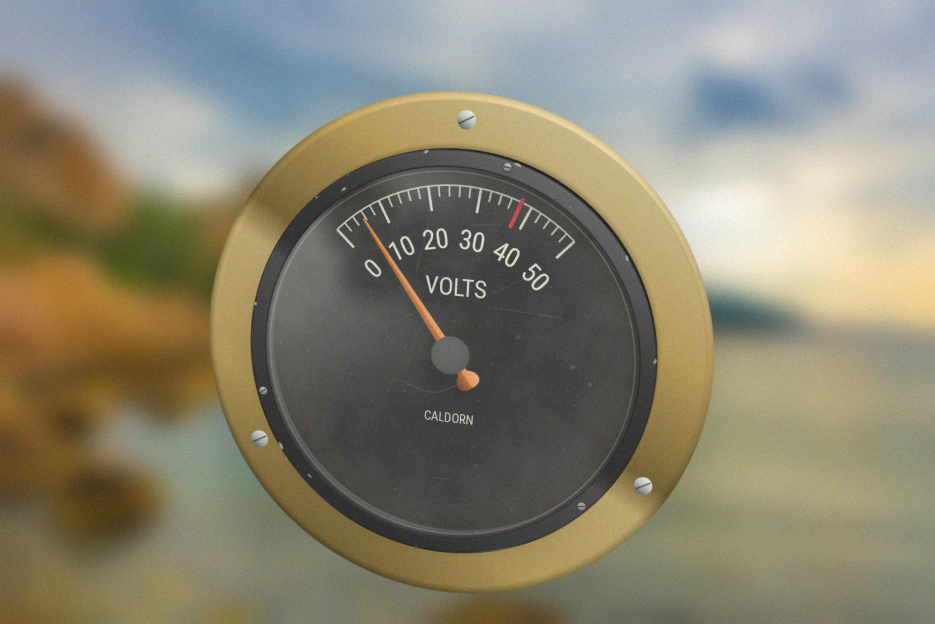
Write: 6 V
